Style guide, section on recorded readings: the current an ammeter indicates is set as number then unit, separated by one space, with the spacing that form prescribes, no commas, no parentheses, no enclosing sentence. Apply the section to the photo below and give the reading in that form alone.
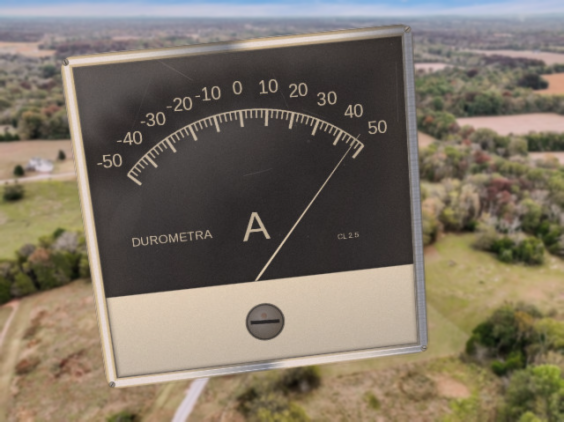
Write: 46 A
